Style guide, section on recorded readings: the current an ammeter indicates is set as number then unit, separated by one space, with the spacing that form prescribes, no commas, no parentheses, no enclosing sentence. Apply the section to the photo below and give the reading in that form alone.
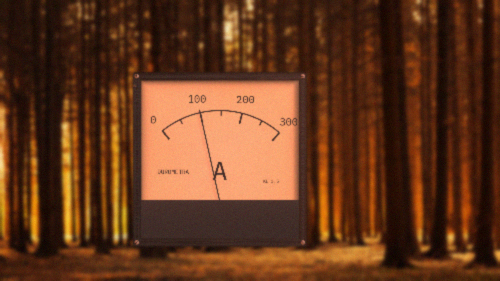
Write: 100 A
